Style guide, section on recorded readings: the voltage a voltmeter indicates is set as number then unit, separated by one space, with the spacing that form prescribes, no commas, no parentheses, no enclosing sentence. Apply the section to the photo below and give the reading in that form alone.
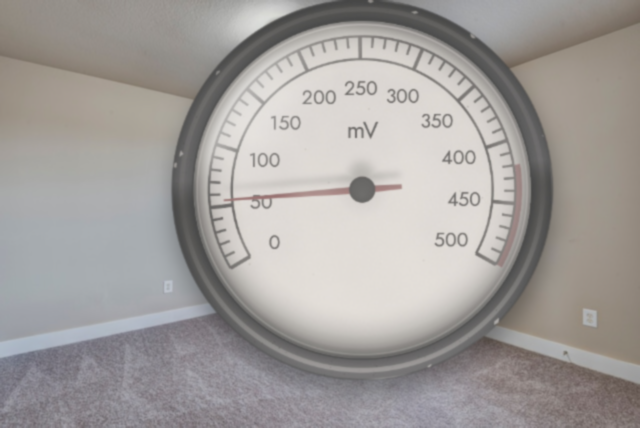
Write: 55 mV
